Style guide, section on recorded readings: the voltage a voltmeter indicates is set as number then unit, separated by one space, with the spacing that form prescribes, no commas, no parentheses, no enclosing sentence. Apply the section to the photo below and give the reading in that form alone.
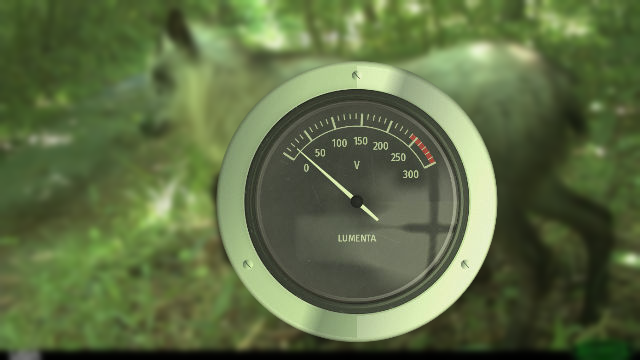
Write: 20 V
